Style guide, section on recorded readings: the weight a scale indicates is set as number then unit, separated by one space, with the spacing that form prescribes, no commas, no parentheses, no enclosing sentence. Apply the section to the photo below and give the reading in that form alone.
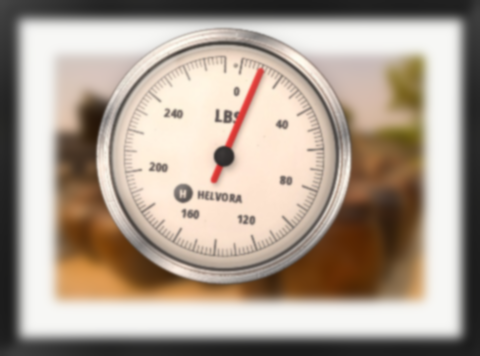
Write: 10 lb
